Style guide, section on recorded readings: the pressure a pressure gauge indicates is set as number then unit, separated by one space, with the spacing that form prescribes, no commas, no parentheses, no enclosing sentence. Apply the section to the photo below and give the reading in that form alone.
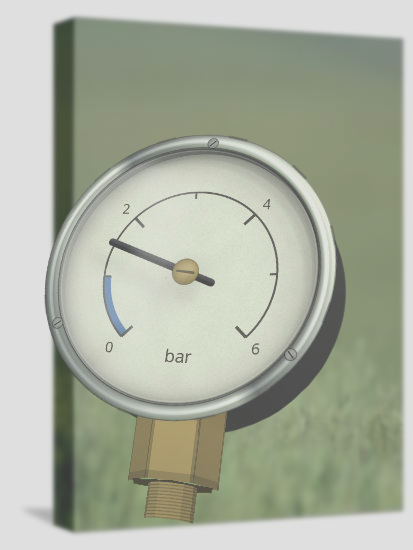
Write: 1.5 bar
